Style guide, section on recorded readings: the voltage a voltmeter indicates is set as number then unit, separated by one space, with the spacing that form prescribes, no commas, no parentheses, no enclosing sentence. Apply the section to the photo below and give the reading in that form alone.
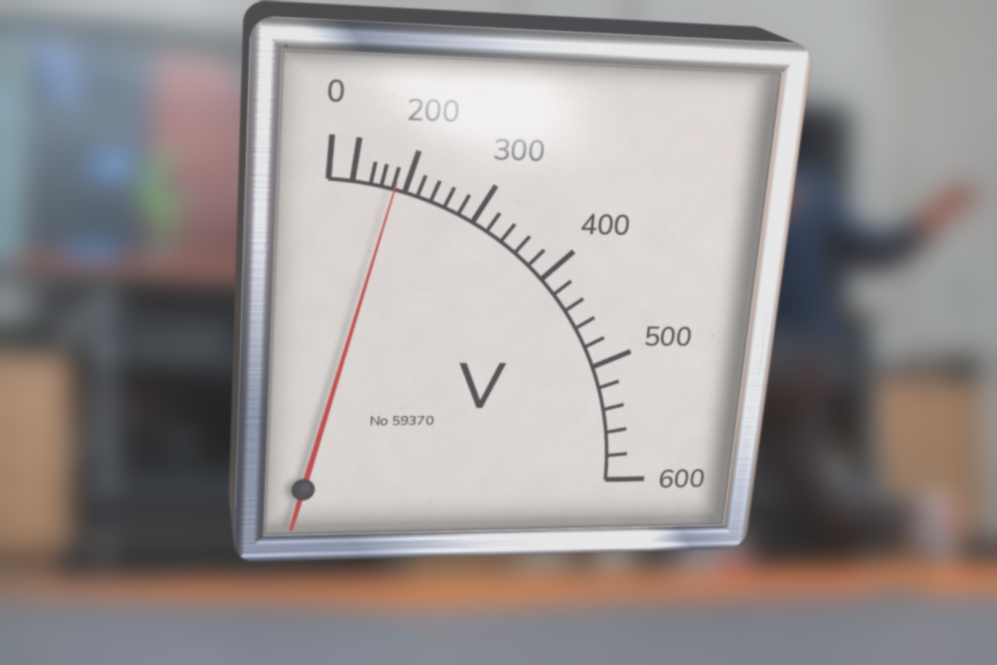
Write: 180 V
